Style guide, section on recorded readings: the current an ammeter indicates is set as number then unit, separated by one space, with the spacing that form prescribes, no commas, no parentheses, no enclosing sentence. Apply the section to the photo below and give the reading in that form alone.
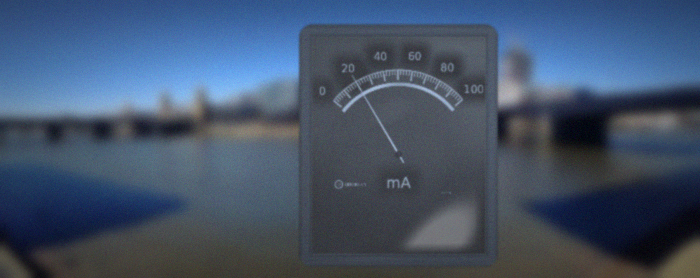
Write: 20 mA
